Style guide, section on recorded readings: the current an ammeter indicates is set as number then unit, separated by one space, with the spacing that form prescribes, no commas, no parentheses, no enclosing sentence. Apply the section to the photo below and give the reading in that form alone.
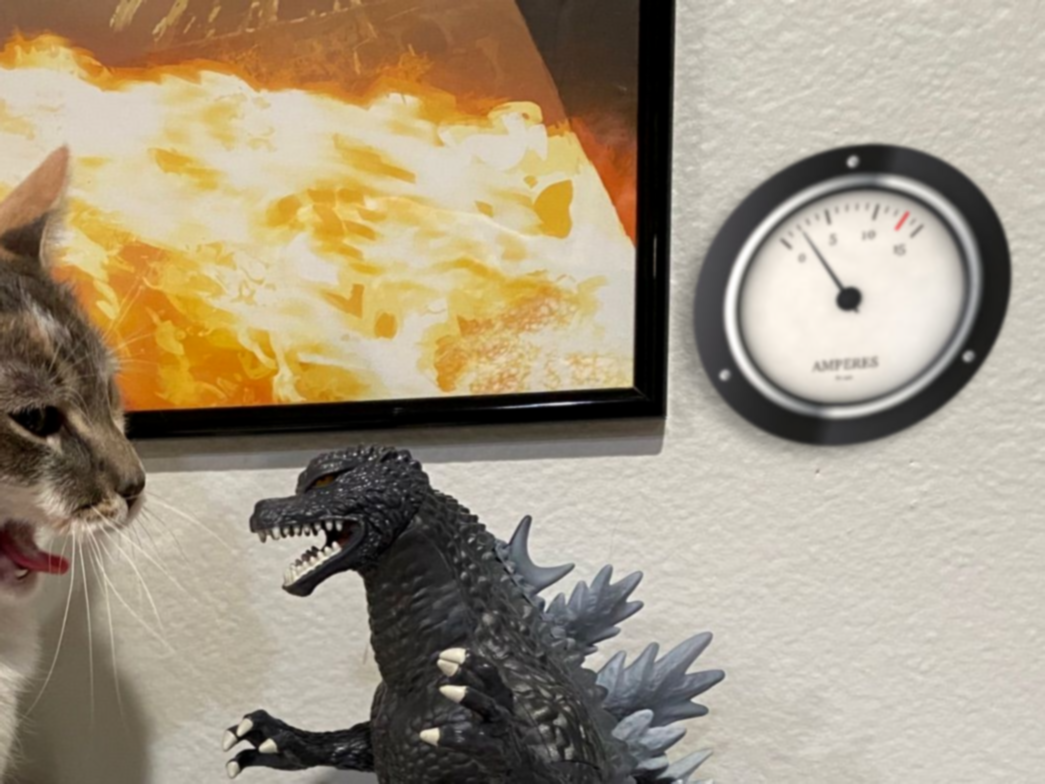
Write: 2 A
